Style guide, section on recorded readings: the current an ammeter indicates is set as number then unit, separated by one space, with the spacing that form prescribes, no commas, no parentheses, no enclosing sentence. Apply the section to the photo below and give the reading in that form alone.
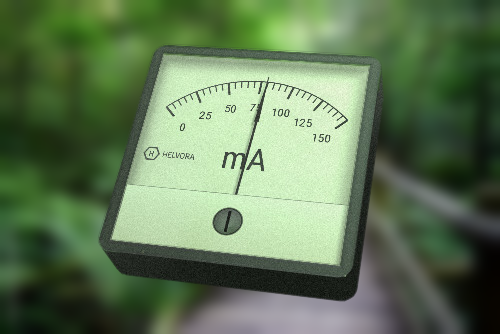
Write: 80 mA
